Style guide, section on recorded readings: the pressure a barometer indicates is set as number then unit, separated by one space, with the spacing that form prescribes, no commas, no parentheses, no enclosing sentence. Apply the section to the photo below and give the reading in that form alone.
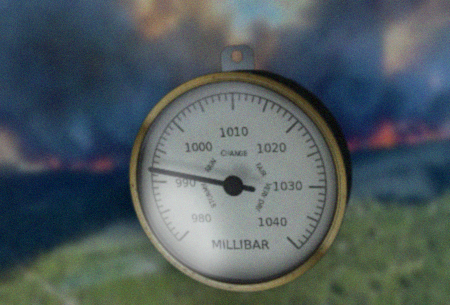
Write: 992 mbar
